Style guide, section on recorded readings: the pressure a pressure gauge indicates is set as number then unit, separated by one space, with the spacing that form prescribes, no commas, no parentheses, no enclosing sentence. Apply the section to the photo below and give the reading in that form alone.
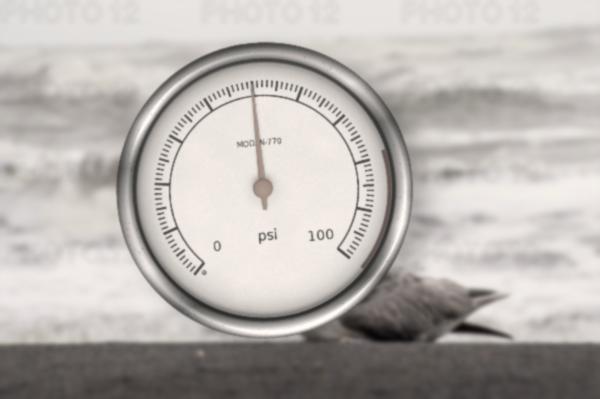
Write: 50 psi
